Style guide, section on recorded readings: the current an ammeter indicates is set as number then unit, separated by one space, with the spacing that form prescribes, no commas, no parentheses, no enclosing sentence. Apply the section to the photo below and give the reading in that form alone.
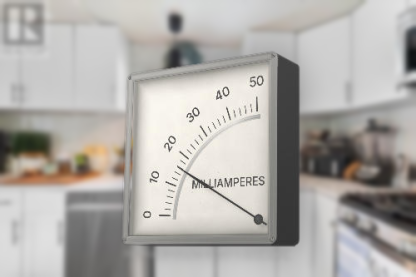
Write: 16 mA
